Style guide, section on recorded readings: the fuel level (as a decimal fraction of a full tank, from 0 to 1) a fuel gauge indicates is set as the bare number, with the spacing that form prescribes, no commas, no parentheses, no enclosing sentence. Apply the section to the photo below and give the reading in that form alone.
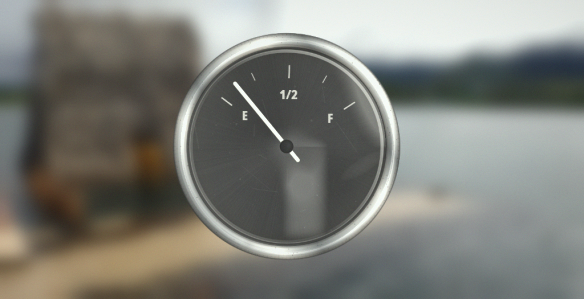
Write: 0.125
